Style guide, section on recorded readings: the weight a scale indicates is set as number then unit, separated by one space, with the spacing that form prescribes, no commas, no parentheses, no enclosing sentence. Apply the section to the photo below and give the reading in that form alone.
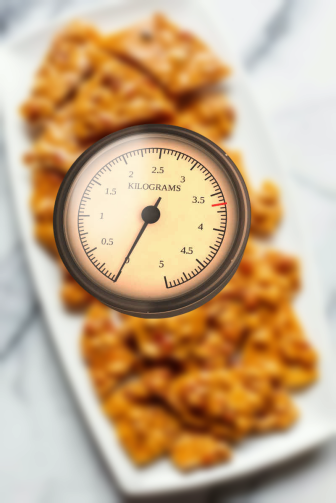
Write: 0 kg
